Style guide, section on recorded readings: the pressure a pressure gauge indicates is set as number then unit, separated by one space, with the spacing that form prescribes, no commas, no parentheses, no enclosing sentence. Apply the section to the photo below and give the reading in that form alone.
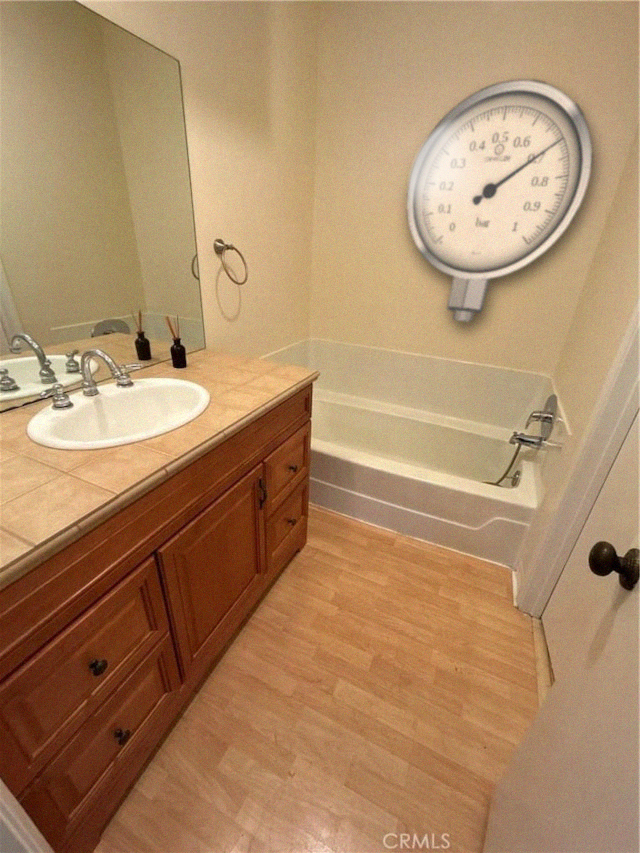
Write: 0.7 bar
